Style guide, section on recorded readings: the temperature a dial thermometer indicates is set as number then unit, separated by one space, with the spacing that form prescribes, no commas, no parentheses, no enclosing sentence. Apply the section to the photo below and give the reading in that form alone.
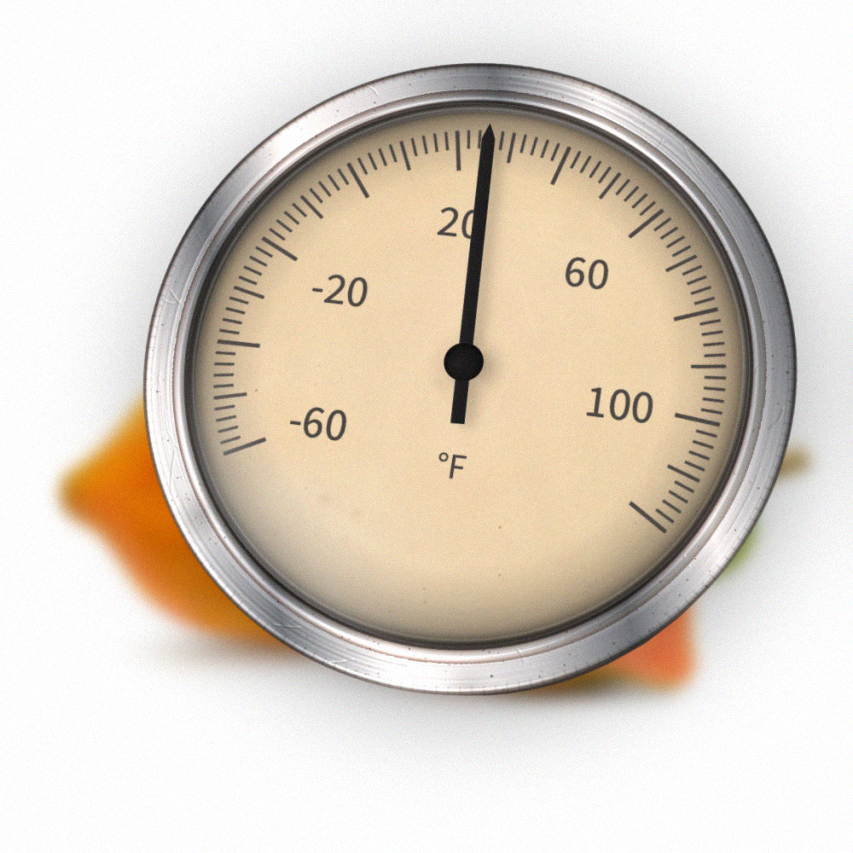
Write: 26 °F
